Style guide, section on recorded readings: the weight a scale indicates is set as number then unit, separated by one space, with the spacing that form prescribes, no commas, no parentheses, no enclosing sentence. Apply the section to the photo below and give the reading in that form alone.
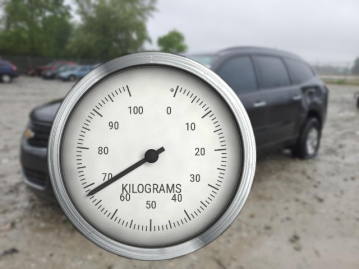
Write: 68 kg
